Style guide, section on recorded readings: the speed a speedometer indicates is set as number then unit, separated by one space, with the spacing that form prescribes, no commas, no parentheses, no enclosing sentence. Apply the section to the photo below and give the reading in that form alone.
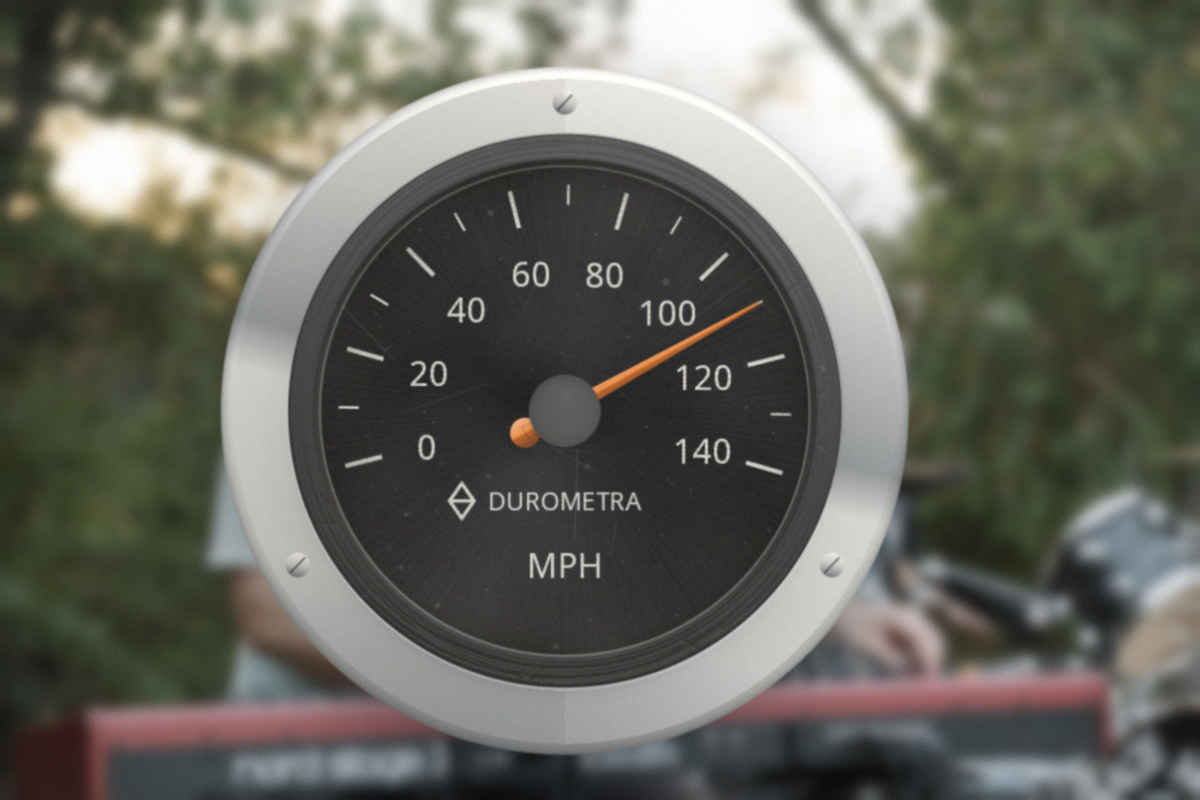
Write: 110 mph
